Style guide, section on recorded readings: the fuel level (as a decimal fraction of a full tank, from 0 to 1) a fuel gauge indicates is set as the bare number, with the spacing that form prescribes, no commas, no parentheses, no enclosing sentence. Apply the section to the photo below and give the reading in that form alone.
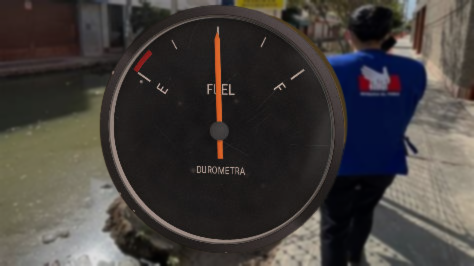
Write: 0.5
